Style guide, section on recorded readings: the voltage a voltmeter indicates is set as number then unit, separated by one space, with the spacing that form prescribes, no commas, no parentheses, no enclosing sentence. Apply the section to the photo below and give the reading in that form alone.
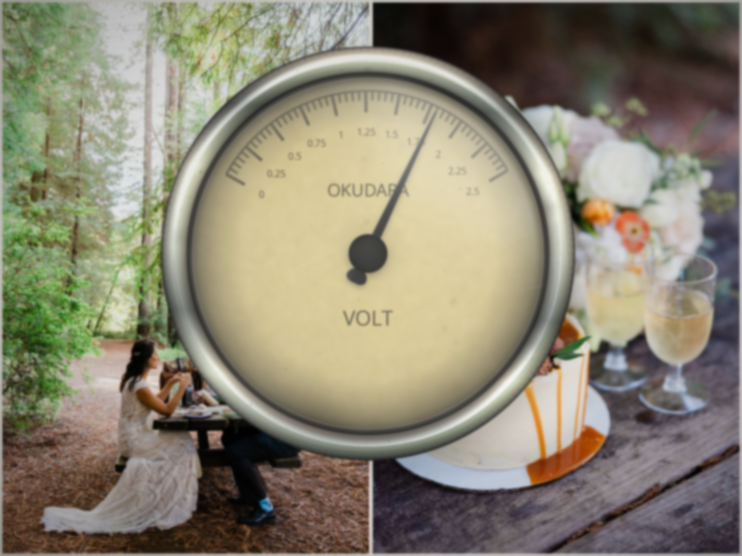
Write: 1.8 V
